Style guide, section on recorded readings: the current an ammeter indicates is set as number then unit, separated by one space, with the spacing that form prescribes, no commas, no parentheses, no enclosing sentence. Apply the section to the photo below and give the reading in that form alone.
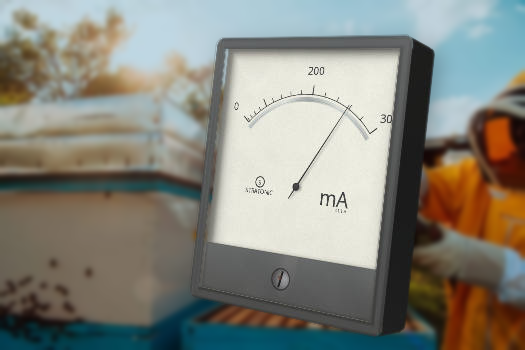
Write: 260 mA
